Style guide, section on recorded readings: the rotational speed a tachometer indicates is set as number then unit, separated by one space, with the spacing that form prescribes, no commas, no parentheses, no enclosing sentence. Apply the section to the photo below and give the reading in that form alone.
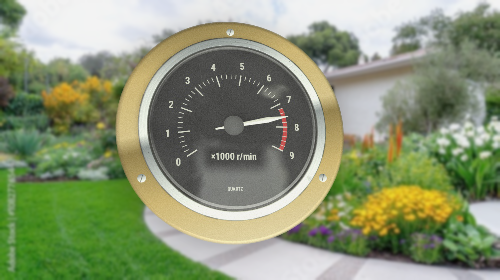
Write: 7600 rpm
